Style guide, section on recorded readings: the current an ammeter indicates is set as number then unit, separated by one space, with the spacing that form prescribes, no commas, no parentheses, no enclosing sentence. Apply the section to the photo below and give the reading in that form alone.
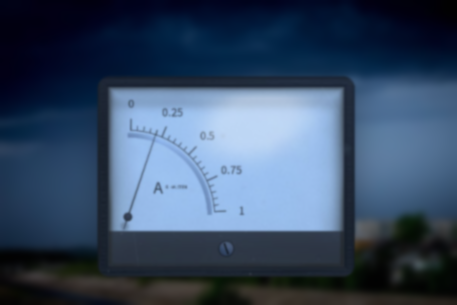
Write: 0.2 A
